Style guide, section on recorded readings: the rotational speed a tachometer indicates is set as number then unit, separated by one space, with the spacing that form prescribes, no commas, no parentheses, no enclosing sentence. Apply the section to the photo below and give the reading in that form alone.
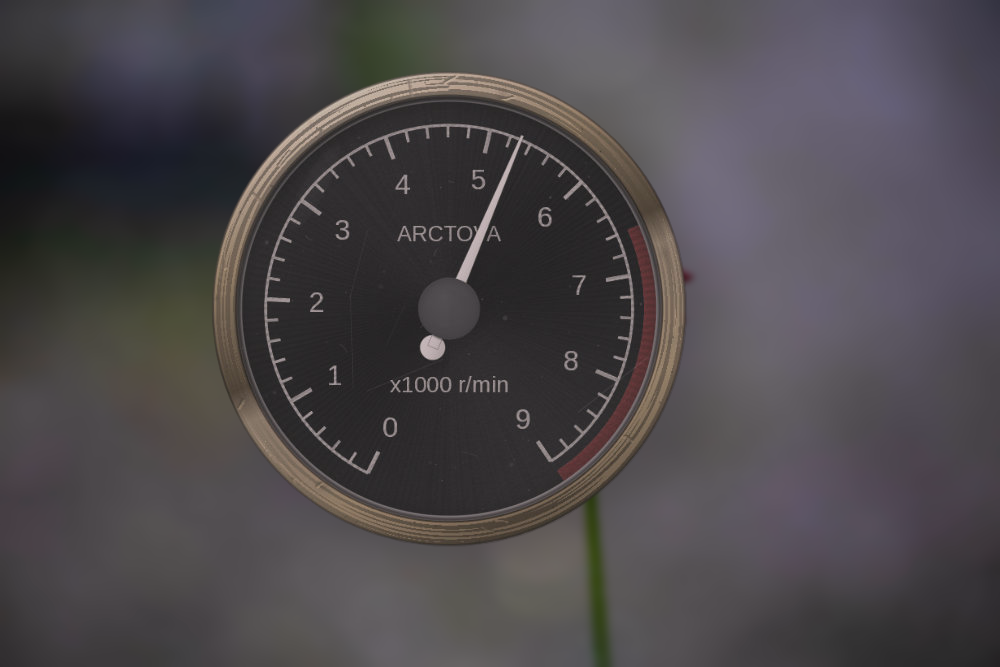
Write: 5300 rpm
